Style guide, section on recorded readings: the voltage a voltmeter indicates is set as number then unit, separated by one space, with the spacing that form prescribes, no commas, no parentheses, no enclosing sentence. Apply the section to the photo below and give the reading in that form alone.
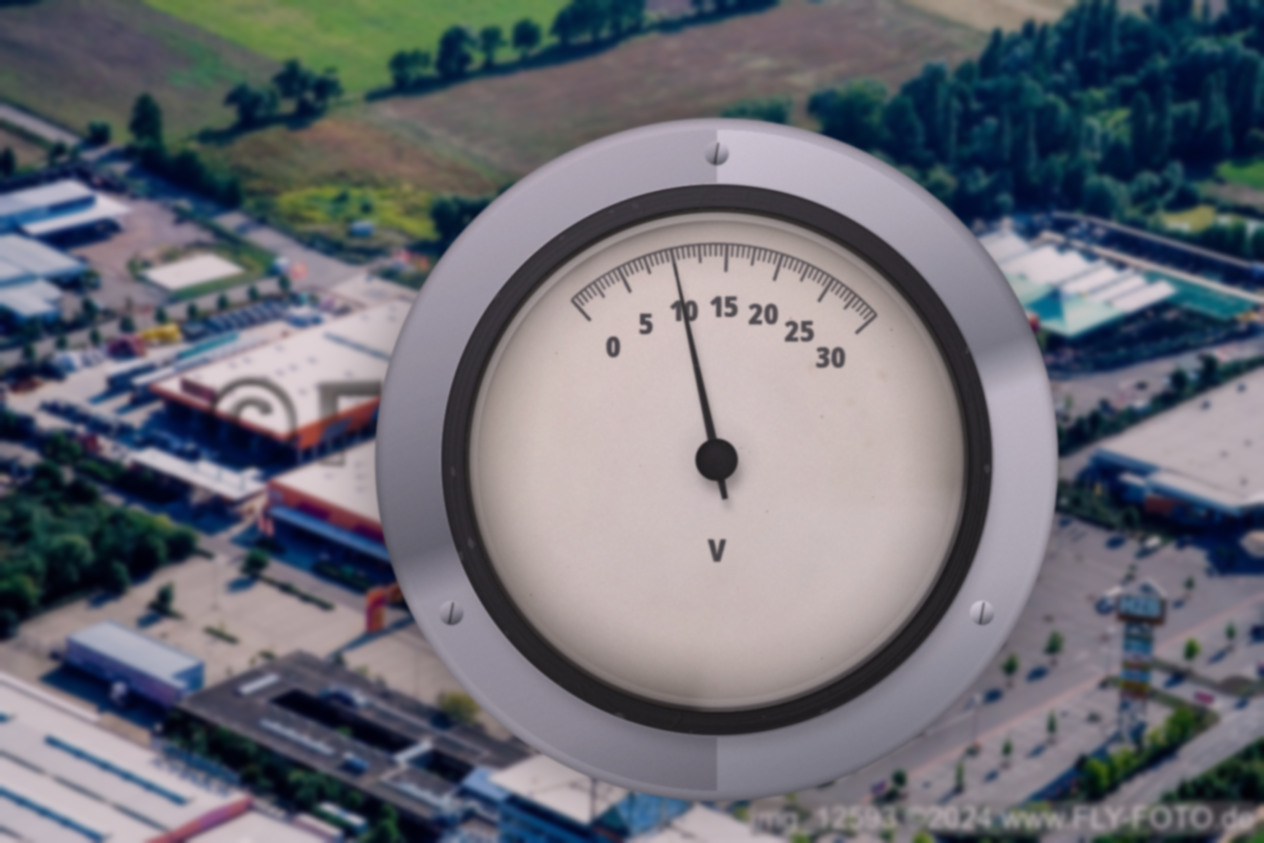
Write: 10 V
